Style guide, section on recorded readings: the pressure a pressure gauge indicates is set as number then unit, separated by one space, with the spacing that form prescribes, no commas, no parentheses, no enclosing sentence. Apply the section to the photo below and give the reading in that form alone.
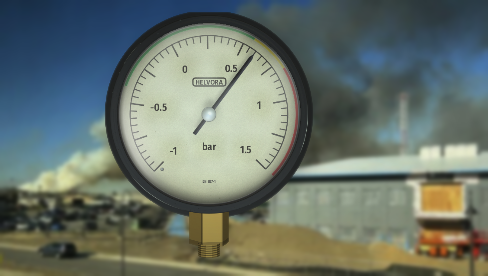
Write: 0.6 bar
